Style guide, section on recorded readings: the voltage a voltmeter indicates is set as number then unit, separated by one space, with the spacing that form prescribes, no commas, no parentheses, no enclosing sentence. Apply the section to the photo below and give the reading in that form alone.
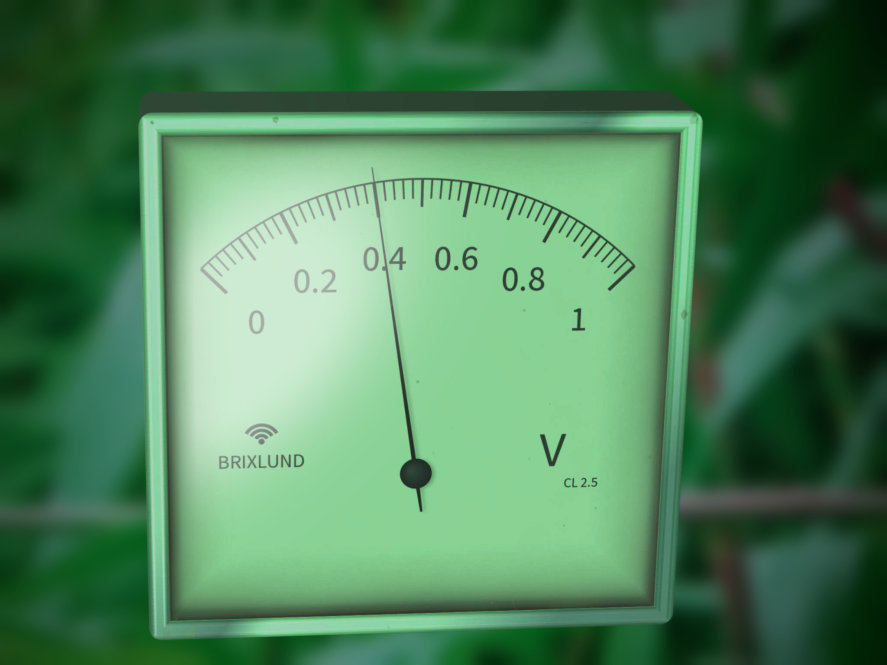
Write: 0.4 V
